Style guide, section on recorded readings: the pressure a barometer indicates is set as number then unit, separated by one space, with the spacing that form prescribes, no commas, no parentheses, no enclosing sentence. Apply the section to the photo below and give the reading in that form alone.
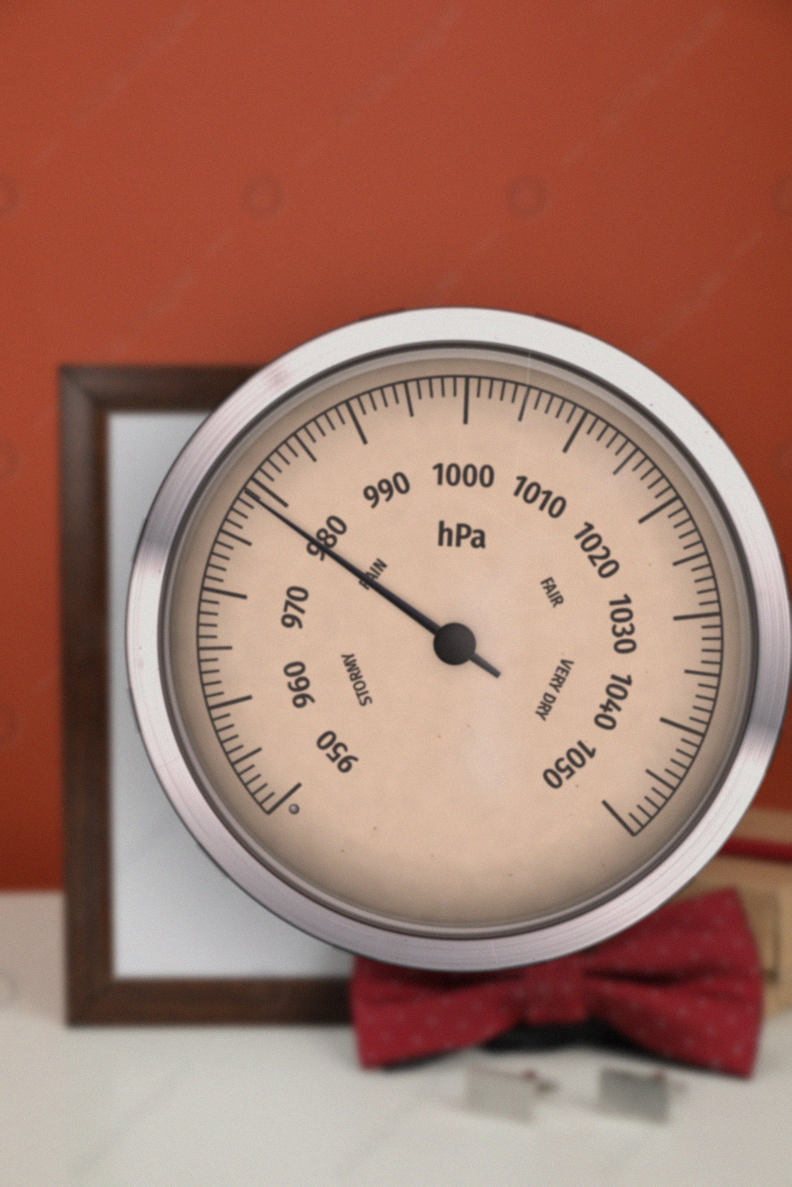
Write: 979 hPa
